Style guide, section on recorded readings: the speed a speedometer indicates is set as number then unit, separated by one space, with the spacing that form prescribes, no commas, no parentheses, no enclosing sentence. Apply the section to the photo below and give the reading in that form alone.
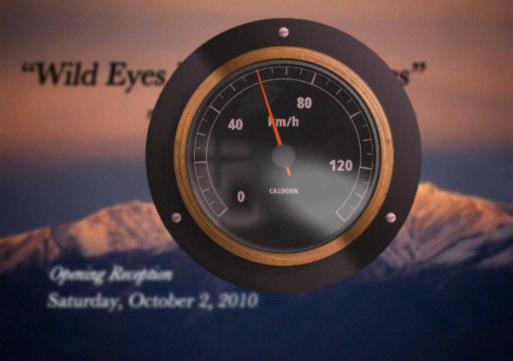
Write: 60 km/h
